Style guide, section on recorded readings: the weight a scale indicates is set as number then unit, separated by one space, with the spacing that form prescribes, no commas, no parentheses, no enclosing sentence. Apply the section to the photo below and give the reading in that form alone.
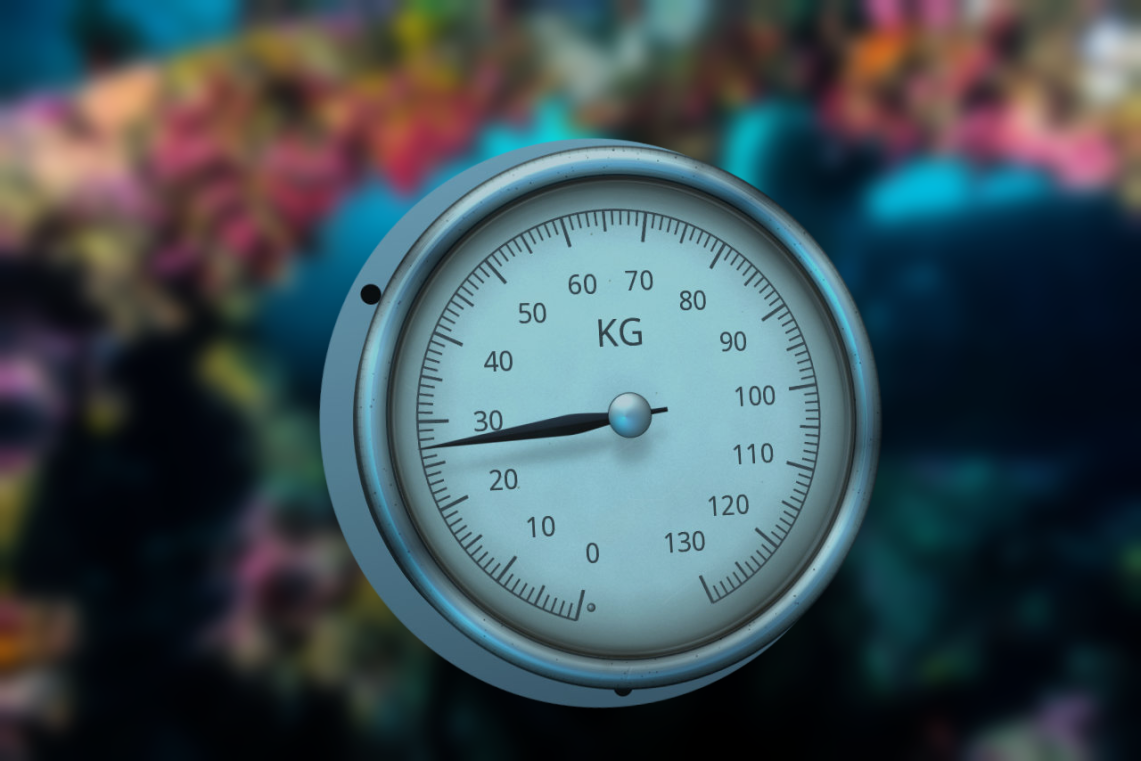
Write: 27 kg
